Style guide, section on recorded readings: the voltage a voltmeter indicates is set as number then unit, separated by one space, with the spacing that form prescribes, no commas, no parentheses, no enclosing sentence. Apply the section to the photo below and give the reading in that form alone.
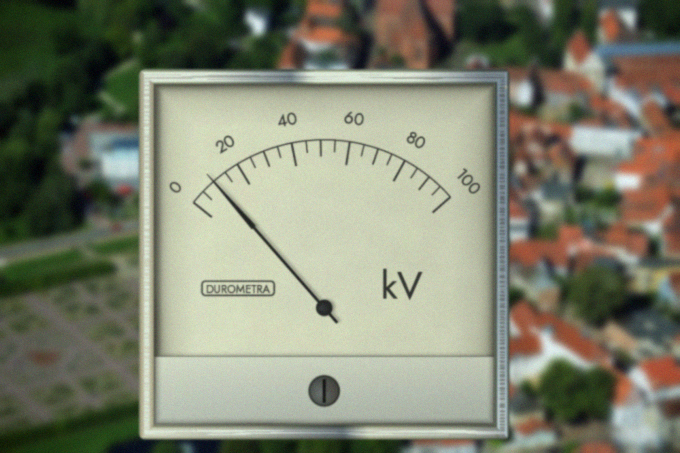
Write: 10 kV
